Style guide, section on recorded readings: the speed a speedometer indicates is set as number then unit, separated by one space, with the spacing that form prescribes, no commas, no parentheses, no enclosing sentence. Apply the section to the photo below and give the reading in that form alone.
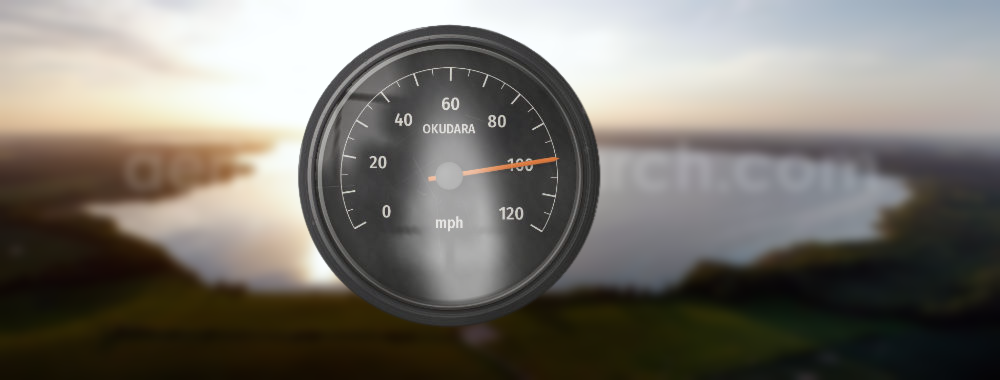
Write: 100 mph
